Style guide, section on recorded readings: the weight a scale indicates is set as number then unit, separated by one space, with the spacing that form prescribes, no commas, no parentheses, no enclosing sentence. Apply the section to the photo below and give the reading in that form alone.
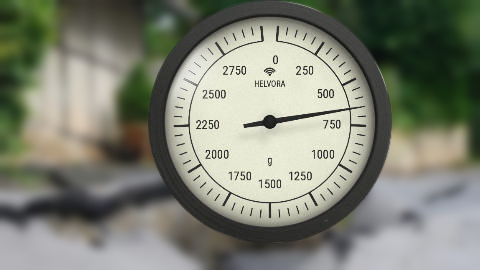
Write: 650 g
